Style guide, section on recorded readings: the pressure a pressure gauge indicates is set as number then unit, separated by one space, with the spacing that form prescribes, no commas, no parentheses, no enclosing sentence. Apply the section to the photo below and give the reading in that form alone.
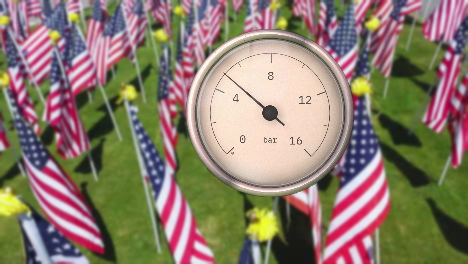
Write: 5 bar
